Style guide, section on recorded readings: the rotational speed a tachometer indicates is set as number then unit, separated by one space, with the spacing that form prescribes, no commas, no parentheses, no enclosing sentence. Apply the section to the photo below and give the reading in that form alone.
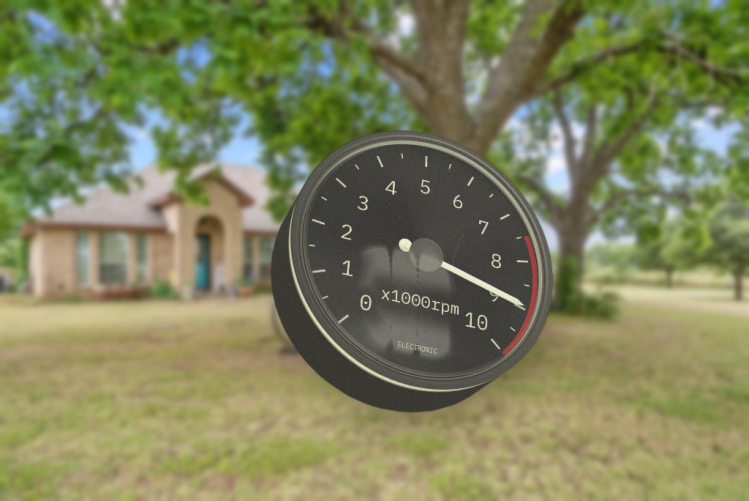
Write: 9000 rpm
